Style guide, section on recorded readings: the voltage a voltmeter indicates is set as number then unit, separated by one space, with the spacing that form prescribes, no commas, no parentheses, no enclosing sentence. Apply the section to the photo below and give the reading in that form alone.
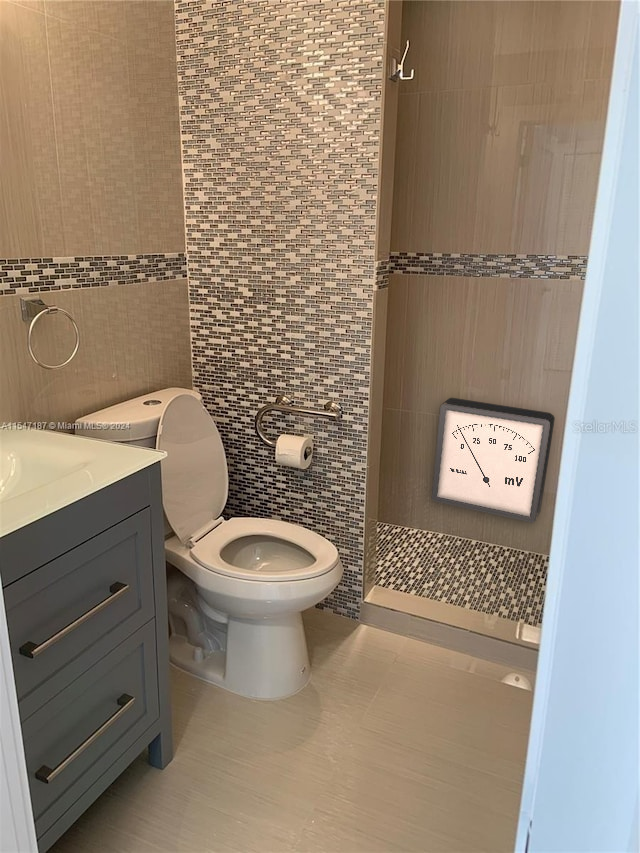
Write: 10 mV
